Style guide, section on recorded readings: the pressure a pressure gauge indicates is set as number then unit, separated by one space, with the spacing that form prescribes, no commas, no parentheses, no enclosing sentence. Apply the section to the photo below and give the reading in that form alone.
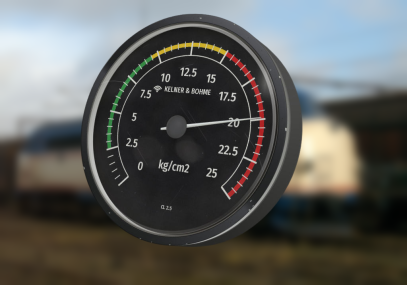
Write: 20 kg/cm²
